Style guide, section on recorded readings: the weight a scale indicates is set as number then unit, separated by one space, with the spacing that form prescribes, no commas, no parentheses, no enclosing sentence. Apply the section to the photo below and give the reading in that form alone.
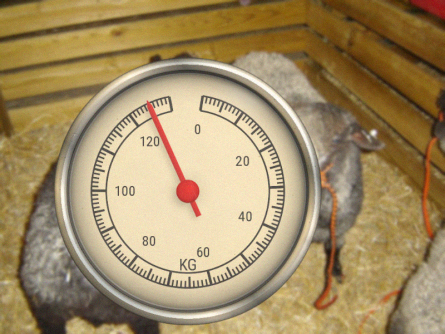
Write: 125 kg
